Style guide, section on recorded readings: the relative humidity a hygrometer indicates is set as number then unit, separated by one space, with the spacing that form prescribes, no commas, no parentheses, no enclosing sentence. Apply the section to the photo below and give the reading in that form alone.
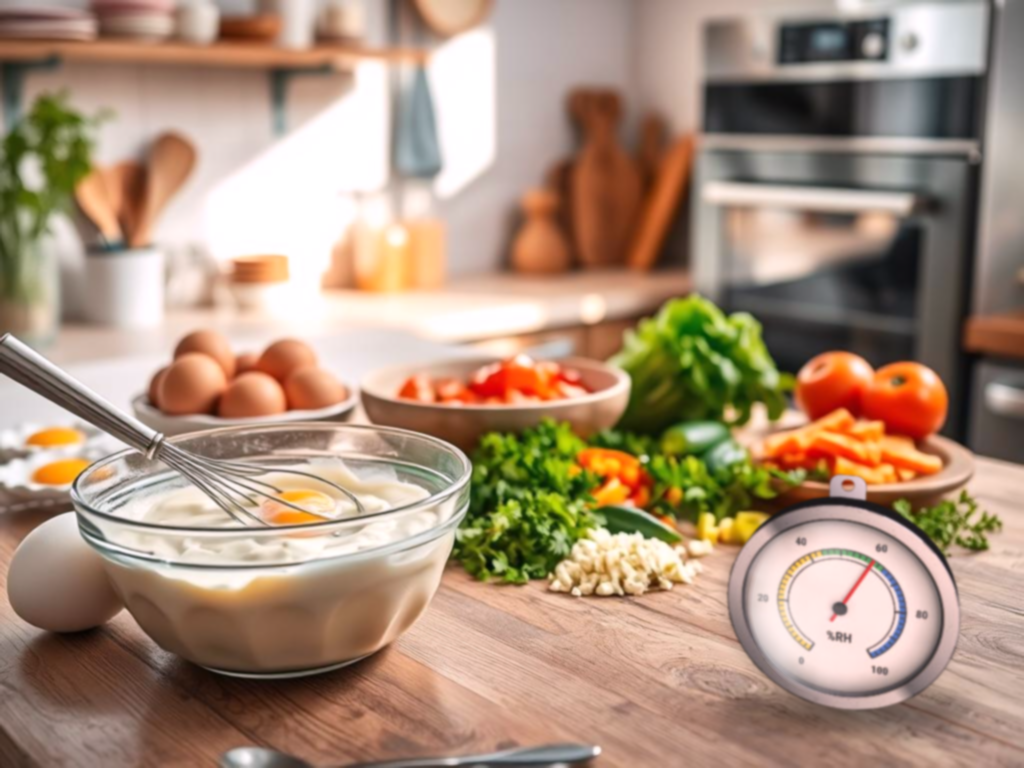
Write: 60 %
